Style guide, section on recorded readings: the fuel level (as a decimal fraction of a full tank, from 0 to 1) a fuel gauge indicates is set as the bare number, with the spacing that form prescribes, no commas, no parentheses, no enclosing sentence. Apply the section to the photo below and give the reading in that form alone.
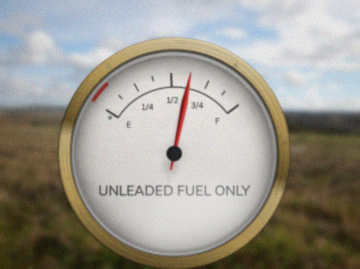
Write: 0.625
